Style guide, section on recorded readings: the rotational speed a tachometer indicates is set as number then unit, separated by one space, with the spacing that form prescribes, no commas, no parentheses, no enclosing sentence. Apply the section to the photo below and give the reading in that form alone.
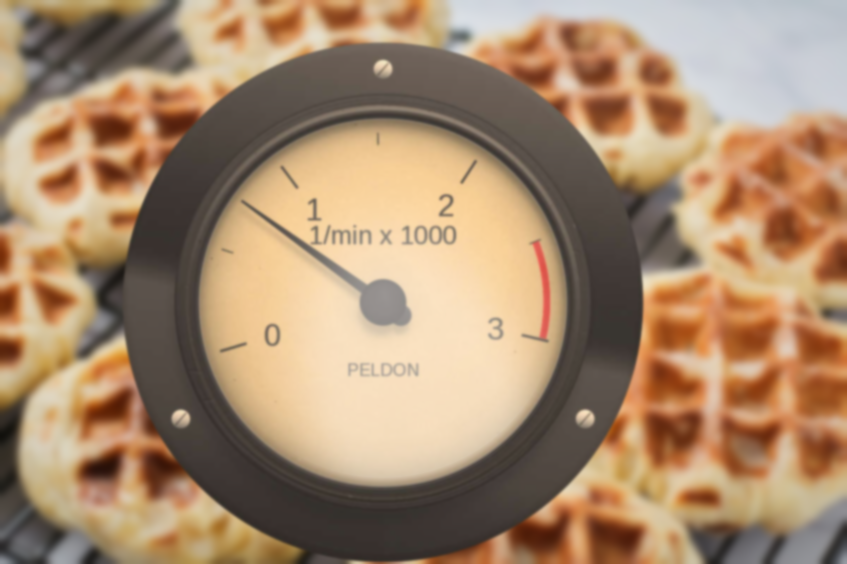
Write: 750 rpm
